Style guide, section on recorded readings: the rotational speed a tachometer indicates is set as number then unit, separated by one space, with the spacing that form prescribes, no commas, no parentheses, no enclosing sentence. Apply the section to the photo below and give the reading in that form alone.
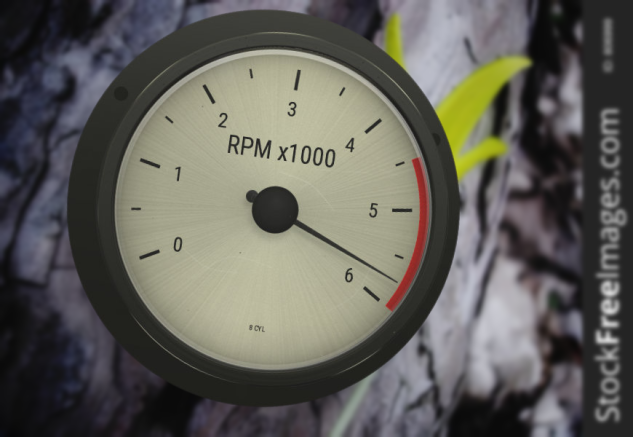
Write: 5750 rpm
